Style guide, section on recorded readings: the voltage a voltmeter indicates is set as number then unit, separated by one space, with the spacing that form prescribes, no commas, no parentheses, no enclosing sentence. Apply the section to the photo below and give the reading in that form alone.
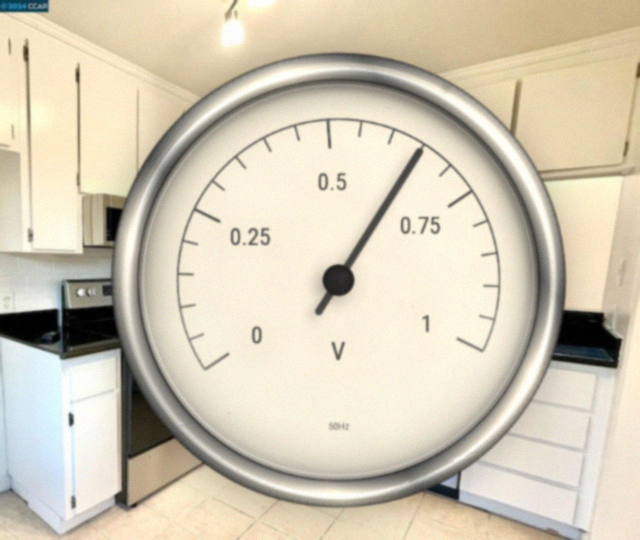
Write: 0.65 V
